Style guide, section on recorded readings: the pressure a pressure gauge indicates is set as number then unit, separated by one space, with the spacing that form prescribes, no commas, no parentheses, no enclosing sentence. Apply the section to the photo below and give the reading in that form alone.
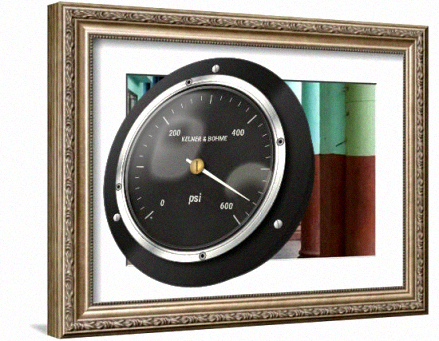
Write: 560 psi
